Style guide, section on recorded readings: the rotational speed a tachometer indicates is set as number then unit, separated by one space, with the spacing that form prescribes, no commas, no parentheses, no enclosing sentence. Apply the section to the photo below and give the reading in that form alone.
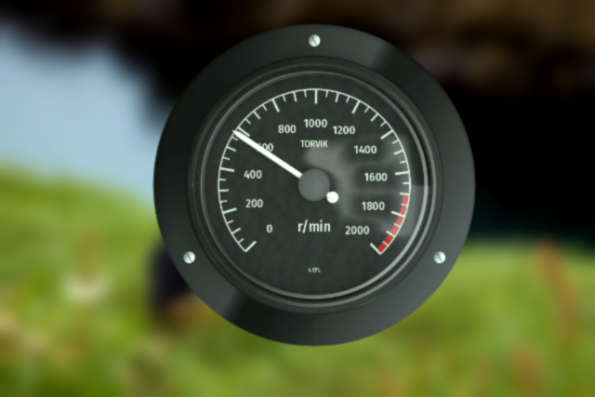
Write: 575 rpm
